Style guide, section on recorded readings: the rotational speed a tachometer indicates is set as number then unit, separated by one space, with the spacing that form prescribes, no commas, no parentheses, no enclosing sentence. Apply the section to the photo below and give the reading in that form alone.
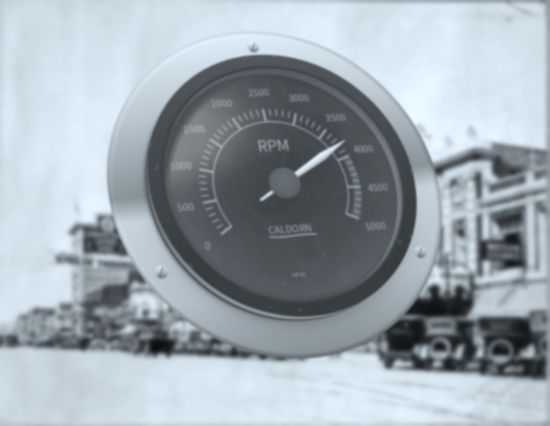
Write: 3800 rpm
